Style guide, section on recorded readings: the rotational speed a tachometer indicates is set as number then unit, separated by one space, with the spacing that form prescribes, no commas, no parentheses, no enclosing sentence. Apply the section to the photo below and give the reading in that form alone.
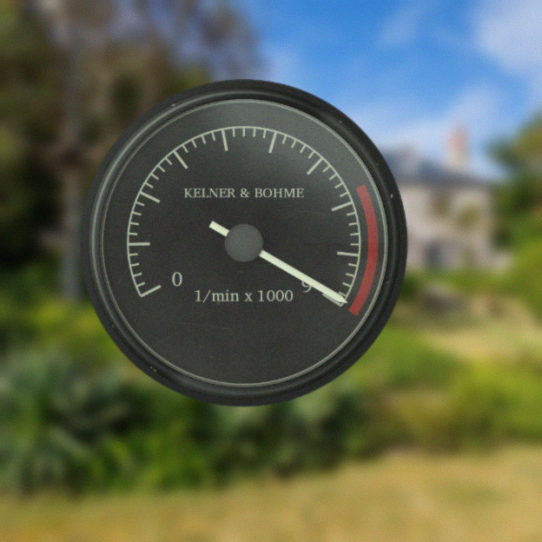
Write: 8900 rpm
